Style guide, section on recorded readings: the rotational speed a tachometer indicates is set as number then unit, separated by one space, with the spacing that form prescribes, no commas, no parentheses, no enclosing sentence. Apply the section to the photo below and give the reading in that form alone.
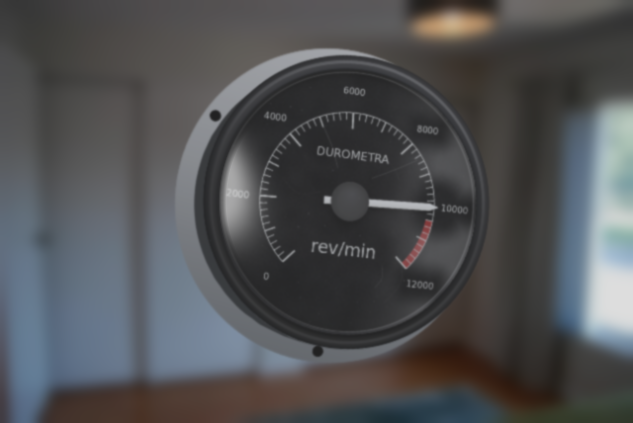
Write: 10000 rpm
